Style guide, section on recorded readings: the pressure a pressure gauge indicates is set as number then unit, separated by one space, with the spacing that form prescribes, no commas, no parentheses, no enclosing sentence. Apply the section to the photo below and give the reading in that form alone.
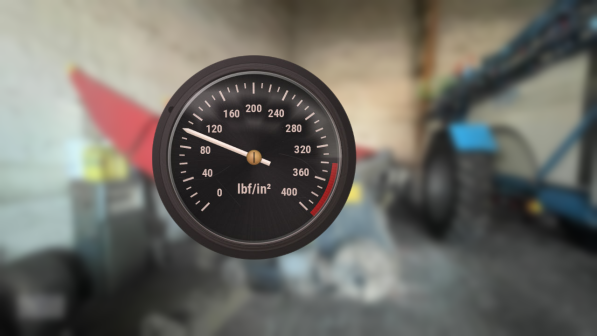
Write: 100 psi
